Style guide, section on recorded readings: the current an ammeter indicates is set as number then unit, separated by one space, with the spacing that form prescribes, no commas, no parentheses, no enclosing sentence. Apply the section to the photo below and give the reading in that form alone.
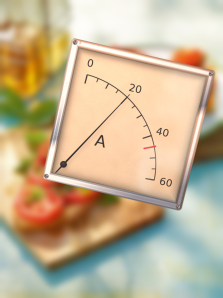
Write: 20 A
